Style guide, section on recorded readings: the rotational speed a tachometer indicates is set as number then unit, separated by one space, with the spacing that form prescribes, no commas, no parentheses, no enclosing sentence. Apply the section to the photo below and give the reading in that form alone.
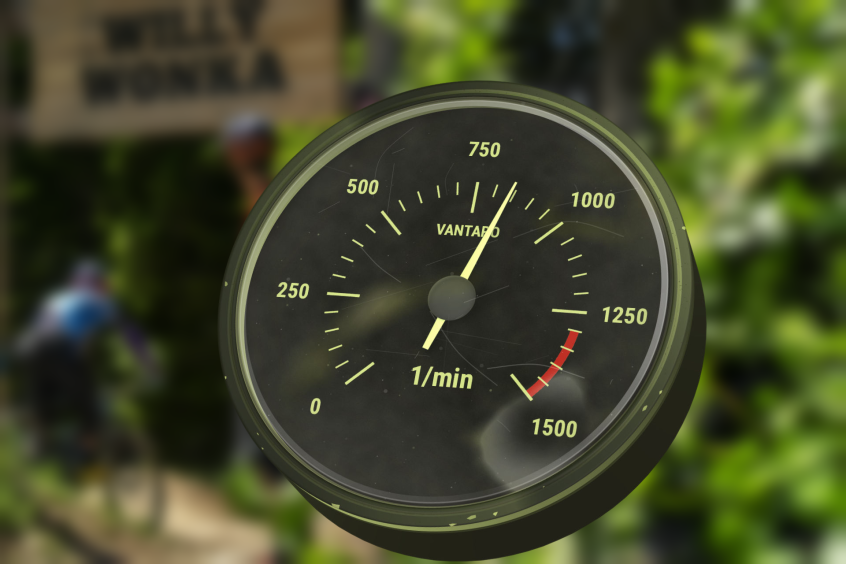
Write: 850 rpm
